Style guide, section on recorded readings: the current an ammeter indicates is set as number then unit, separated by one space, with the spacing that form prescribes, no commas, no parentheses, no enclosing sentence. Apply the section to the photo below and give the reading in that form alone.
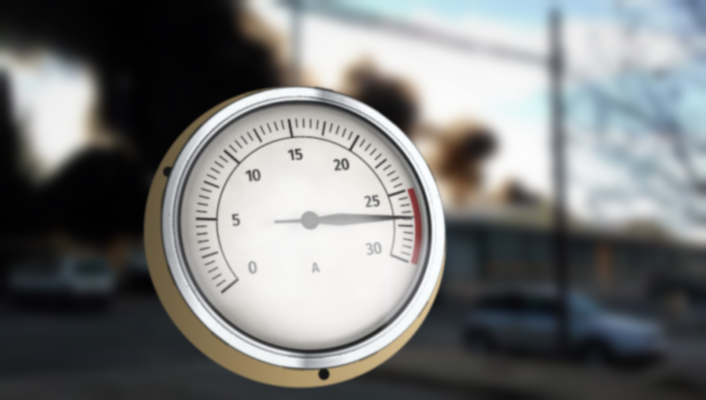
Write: 27 A
